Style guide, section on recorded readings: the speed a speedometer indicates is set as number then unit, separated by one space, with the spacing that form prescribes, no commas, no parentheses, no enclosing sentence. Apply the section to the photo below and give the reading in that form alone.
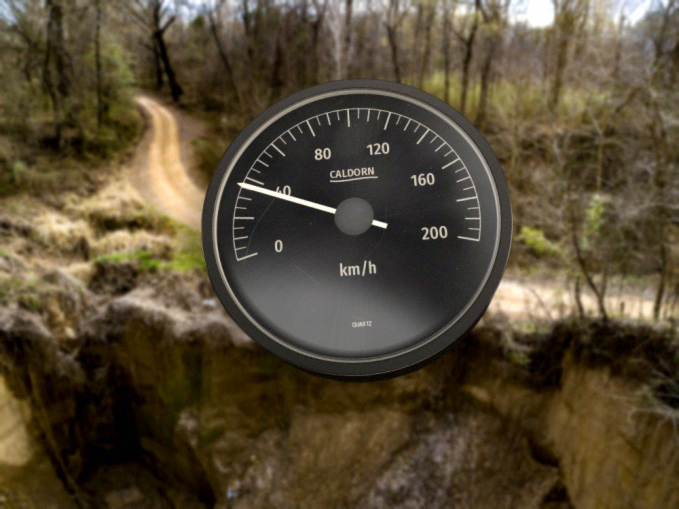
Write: 35 km/h
